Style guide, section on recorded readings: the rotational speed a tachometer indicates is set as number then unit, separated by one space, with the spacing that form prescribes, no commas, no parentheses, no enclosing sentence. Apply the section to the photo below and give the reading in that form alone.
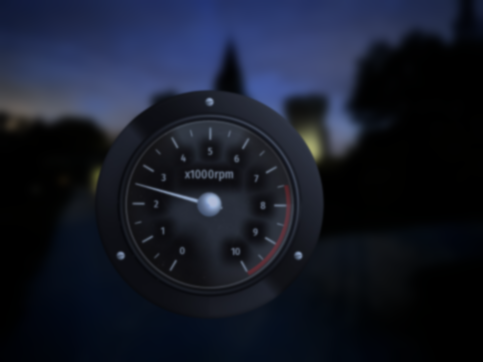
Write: 2500 rpm
